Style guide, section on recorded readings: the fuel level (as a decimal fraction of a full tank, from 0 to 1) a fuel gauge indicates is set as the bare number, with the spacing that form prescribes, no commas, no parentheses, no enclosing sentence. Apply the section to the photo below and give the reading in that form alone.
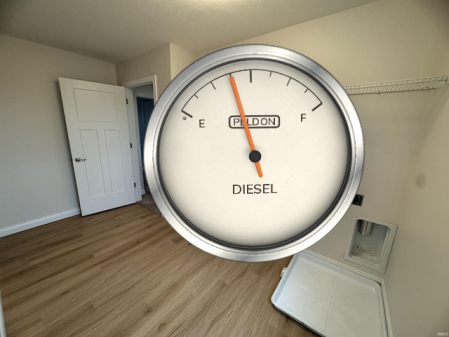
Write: 0.375
